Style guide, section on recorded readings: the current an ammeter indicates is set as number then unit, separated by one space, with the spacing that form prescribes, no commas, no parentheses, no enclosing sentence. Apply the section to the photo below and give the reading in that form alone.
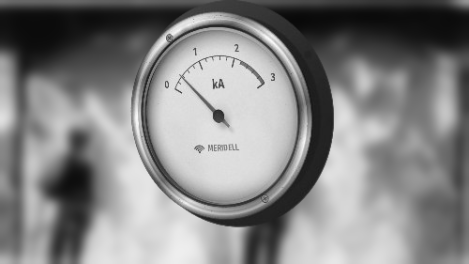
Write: 0.4 kA
